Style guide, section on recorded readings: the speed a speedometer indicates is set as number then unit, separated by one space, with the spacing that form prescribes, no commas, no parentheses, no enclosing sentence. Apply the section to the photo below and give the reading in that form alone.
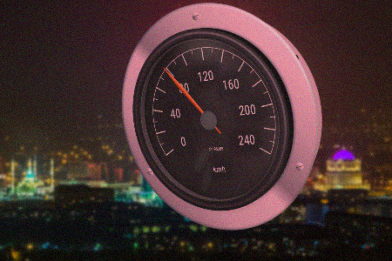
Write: 80 km/h
